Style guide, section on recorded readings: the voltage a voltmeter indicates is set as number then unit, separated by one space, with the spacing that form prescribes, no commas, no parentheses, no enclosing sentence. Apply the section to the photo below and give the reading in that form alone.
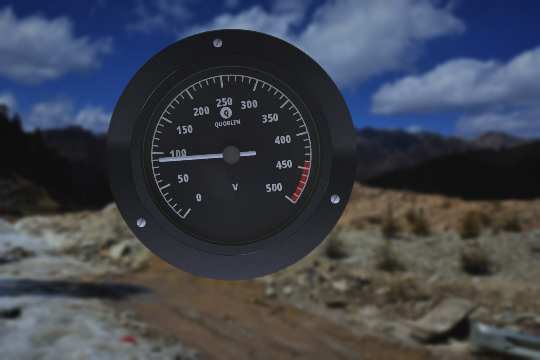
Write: 90 V
